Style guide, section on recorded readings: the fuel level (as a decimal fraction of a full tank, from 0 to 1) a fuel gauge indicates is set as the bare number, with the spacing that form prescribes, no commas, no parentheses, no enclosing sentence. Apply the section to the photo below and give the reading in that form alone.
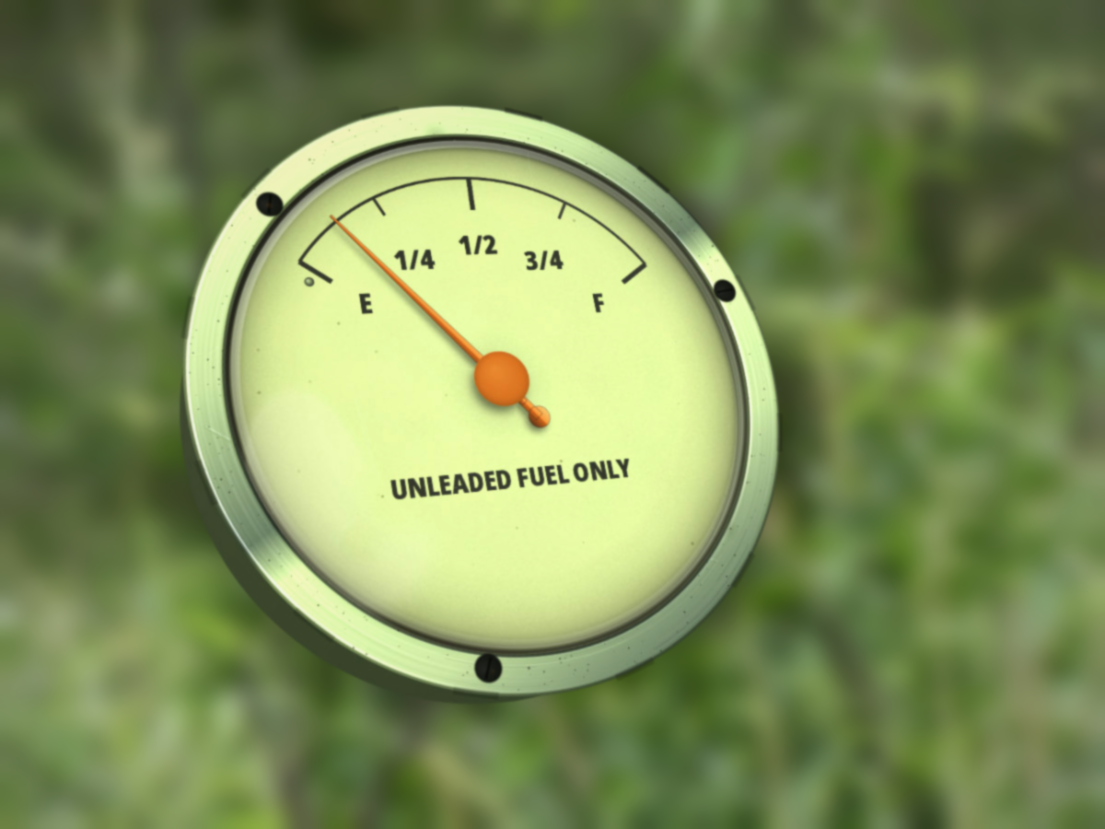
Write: 0.125
